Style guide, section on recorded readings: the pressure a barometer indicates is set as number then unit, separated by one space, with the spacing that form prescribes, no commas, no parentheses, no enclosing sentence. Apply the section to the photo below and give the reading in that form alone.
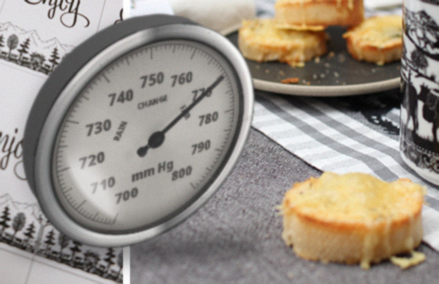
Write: 770 mmHg
